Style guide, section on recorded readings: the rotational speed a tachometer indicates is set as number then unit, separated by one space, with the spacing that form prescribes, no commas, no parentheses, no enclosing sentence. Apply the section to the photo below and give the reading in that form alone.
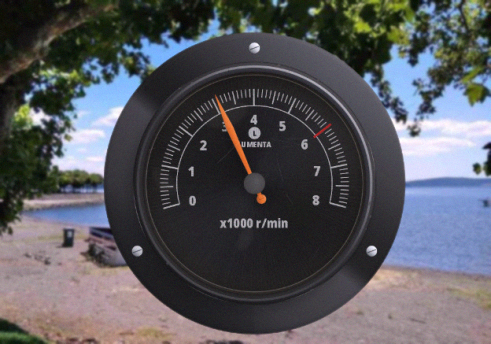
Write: 3100 rpm
